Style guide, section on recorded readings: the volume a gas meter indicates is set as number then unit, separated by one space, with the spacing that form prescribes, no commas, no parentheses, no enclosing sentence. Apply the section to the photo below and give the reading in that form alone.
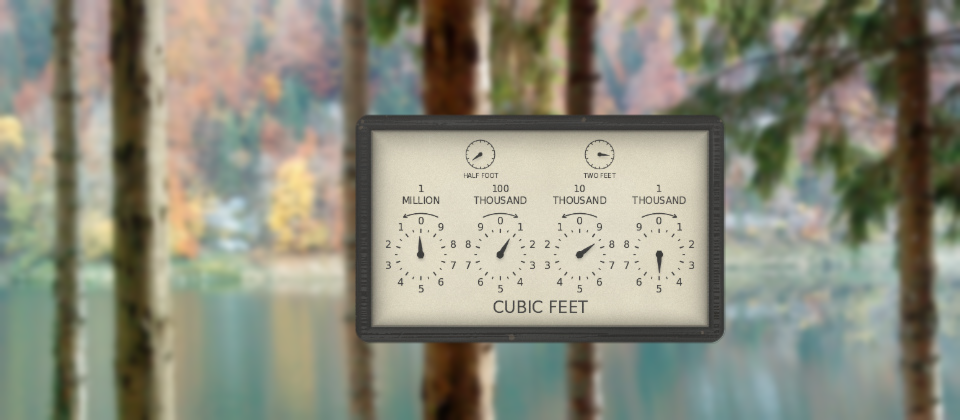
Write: 8500 ft³
